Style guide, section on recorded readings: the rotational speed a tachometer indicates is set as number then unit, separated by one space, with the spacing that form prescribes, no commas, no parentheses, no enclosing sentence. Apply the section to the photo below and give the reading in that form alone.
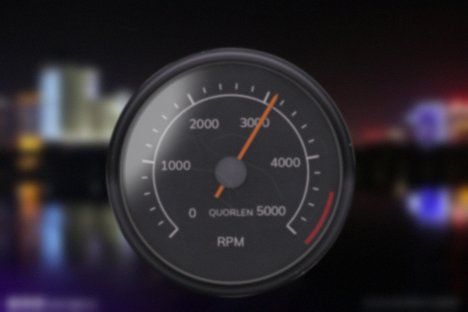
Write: 3100 rpm
